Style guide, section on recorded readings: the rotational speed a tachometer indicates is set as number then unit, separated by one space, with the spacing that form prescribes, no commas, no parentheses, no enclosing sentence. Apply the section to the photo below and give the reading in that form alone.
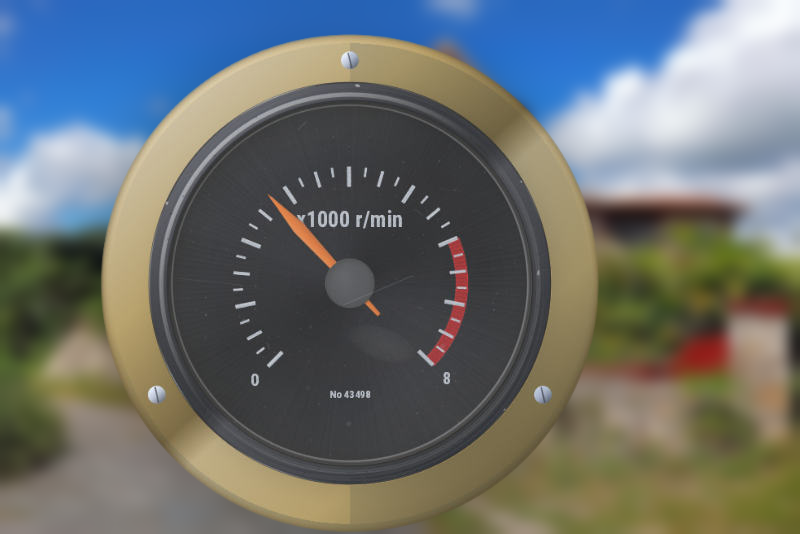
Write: 2750 rpm
